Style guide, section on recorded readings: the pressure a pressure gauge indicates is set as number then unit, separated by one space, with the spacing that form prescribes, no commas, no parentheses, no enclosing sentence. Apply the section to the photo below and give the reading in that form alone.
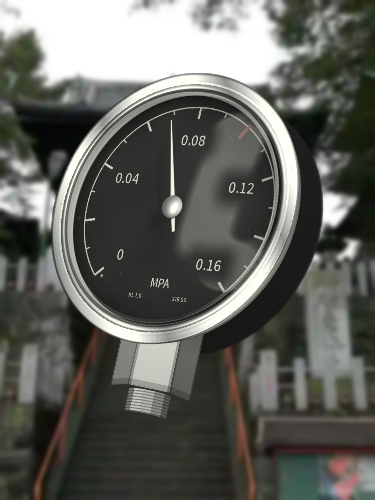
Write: 0.07 MPa
